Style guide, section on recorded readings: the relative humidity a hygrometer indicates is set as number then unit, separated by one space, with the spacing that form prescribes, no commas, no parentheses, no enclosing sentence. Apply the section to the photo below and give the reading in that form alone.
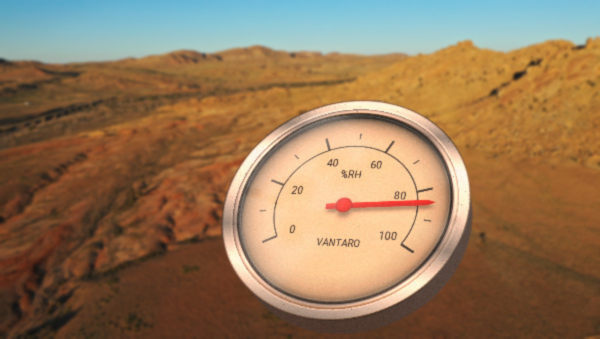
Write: 85 %
